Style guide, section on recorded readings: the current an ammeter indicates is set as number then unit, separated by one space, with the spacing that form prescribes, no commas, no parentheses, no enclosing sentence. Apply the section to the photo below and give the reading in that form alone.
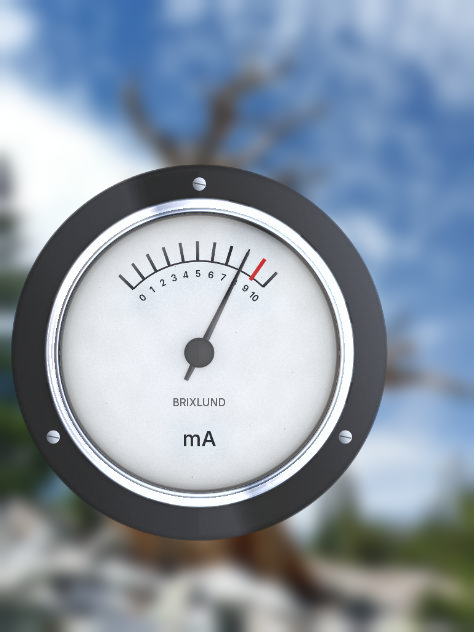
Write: 8 mA
